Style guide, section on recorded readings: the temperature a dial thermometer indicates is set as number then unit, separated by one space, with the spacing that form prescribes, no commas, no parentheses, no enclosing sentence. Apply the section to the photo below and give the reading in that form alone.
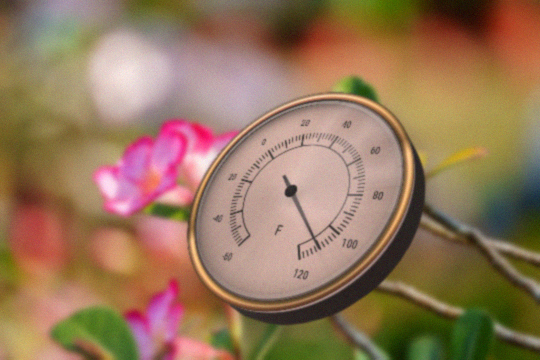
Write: 110 °F
